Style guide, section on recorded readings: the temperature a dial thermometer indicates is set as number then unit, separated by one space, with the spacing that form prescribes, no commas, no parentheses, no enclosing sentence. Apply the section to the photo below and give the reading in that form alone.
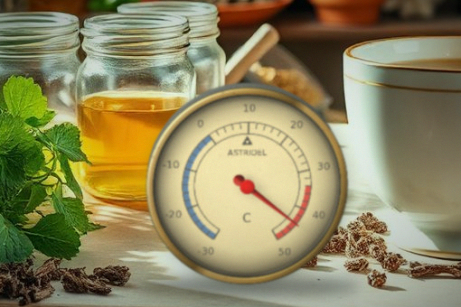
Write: 44 °C
